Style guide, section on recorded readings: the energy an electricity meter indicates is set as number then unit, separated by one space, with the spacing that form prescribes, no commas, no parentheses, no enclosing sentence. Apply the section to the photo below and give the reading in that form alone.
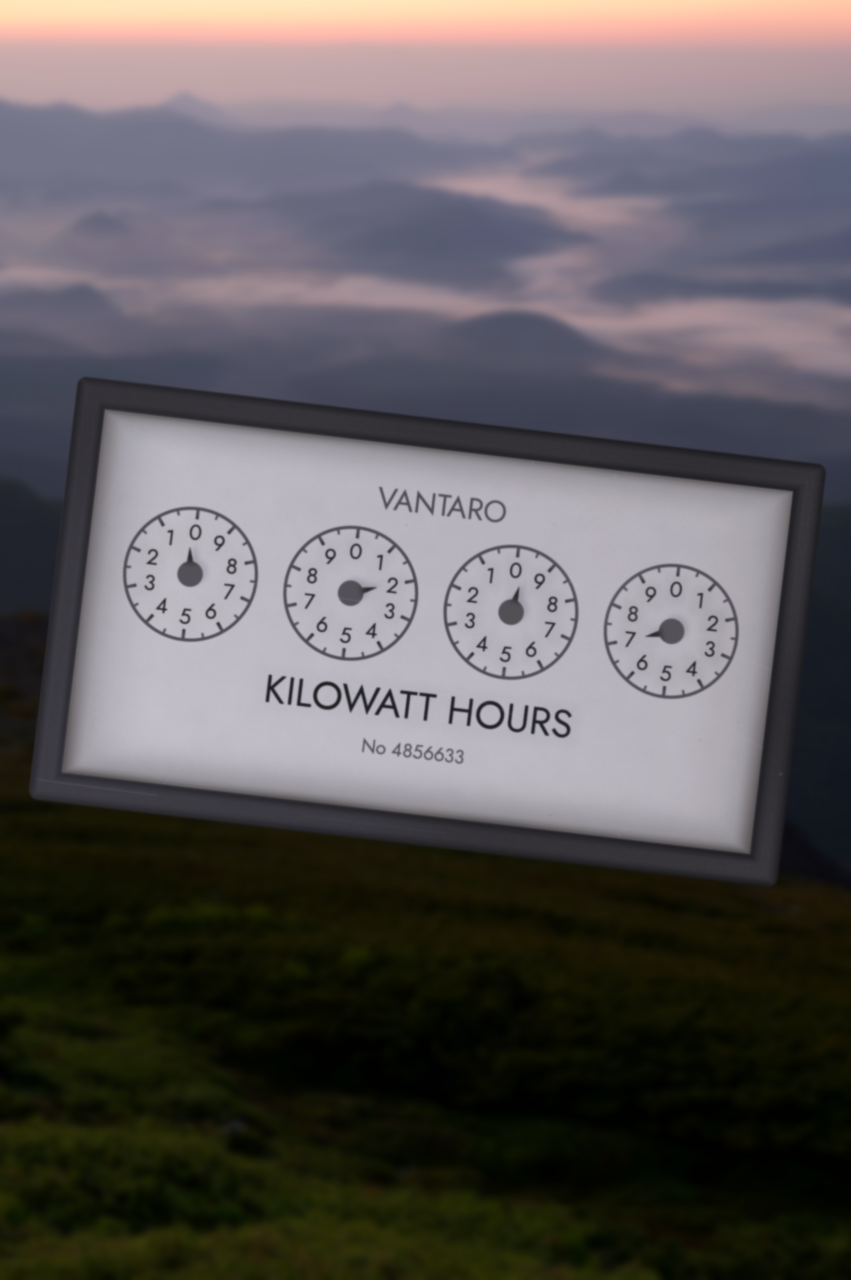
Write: 197 kWh
